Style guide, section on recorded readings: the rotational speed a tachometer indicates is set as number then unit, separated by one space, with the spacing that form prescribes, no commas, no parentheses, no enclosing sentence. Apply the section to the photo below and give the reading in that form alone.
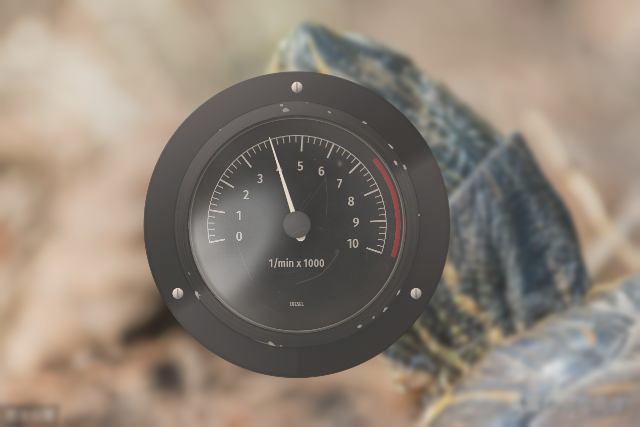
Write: 4000 rpm
